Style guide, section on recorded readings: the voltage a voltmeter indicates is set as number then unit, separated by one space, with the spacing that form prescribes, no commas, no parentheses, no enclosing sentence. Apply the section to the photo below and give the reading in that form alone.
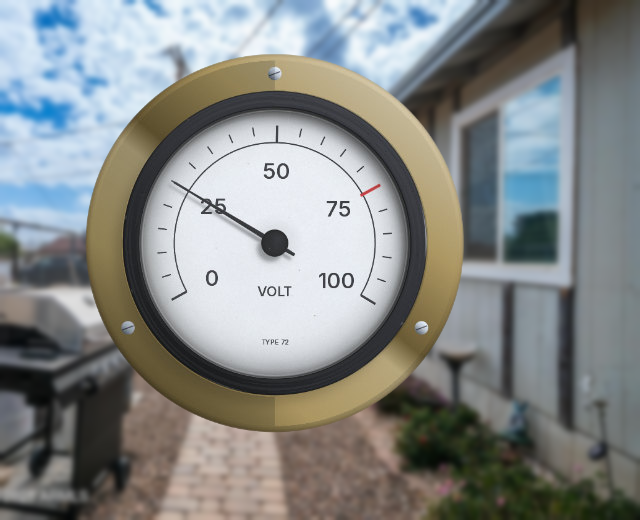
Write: 25 V
